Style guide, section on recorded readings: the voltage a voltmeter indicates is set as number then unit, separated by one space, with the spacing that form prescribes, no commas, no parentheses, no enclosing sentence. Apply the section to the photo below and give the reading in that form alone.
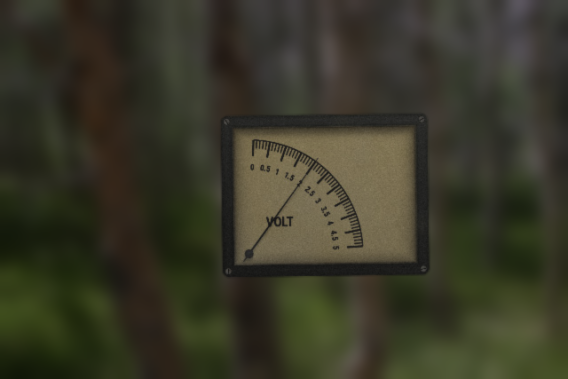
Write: 2 V
